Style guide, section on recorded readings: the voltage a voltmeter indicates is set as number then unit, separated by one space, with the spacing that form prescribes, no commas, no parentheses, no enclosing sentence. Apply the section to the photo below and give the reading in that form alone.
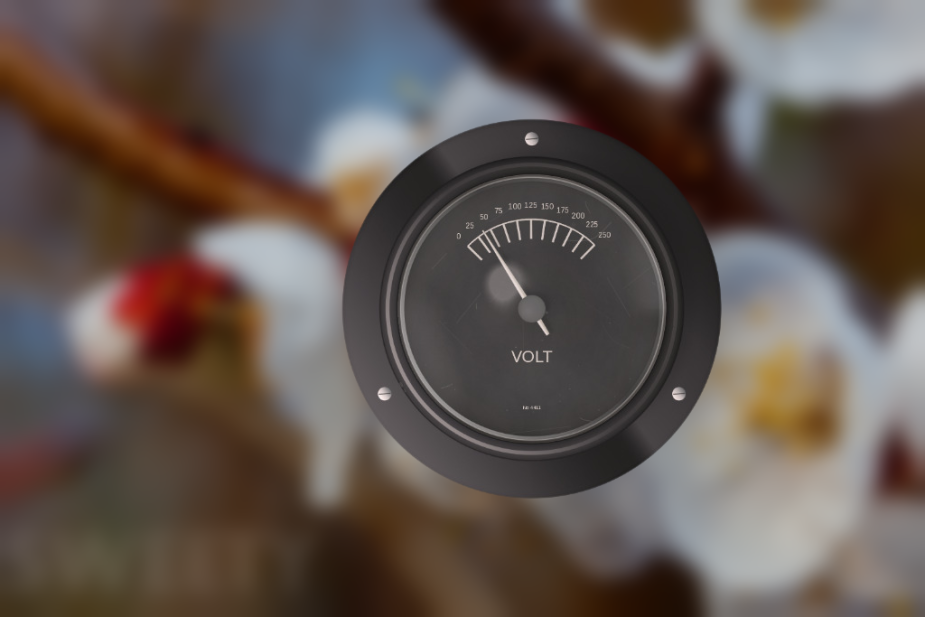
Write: 37.5 V
